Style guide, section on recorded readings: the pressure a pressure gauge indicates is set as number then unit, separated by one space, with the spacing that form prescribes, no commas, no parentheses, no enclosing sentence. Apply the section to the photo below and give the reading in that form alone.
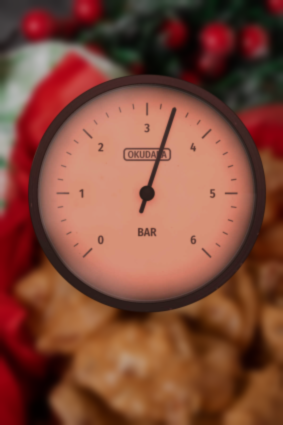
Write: 3.4 bar
